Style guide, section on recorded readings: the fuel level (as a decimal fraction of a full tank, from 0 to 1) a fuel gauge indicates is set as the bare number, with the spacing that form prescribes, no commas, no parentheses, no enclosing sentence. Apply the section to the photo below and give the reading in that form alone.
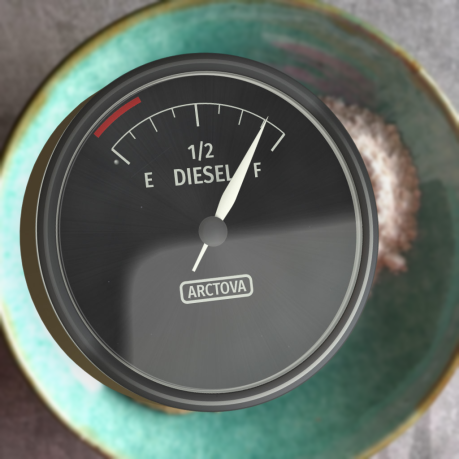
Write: 0.875
